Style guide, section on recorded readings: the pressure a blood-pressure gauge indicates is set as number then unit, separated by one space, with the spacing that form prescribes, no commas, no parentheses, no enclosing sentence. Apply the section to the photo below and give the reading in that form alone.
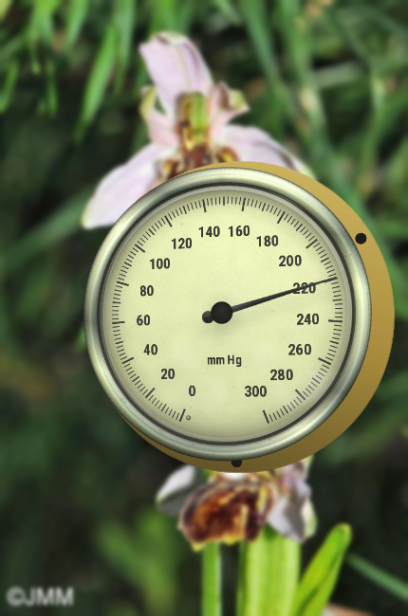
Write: 220 mmHg
